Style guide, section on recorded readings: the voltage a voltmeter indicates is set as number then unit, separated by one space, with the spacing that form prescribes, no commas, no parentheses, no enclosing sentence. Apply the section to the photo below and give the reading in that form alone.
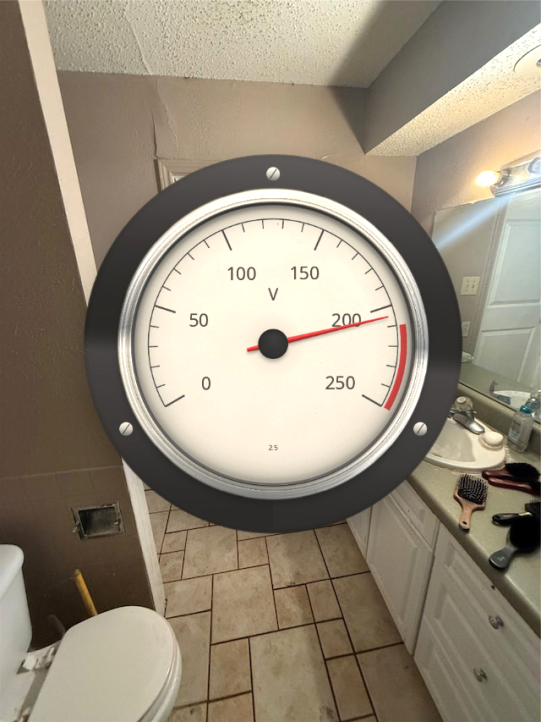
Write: 205 V
